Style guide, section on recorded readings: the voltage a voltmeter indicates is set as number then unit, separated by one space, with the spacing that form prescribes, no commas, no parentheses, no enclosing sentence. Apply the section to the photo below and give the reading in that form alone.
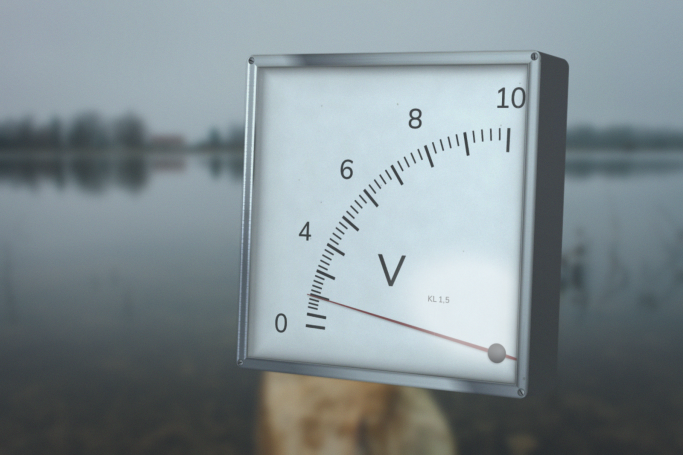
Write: 2 V
